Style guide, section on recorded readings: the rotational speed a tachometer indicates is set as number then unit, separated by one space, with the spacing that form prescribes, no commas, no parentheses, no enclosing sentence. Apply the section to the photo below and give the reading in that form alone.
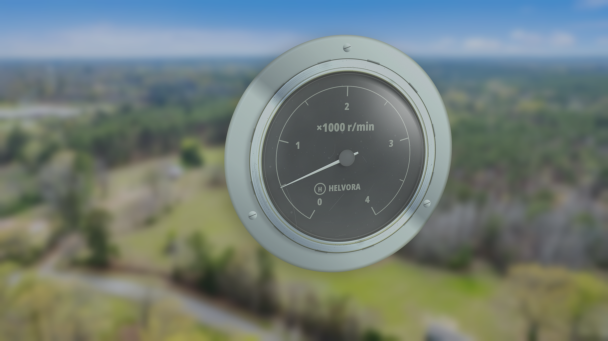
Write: 500 rpm
